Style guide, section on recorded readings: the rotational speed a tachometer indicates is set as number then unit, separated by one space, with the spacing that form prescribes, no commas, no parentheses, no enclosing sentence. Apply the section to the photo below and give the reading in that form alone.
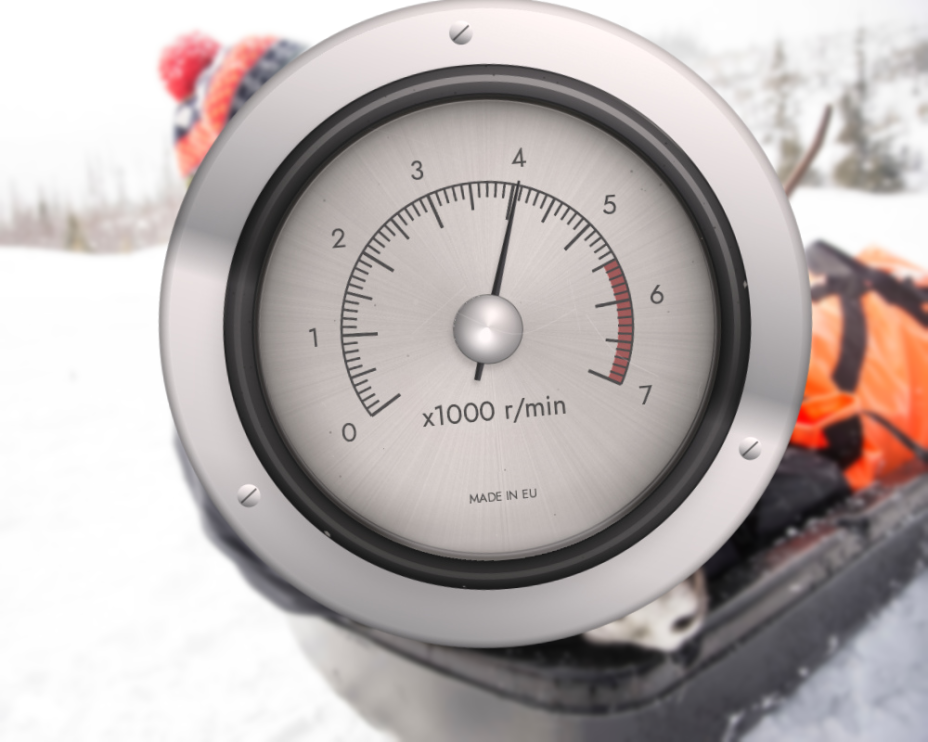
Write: 4050 rpm
